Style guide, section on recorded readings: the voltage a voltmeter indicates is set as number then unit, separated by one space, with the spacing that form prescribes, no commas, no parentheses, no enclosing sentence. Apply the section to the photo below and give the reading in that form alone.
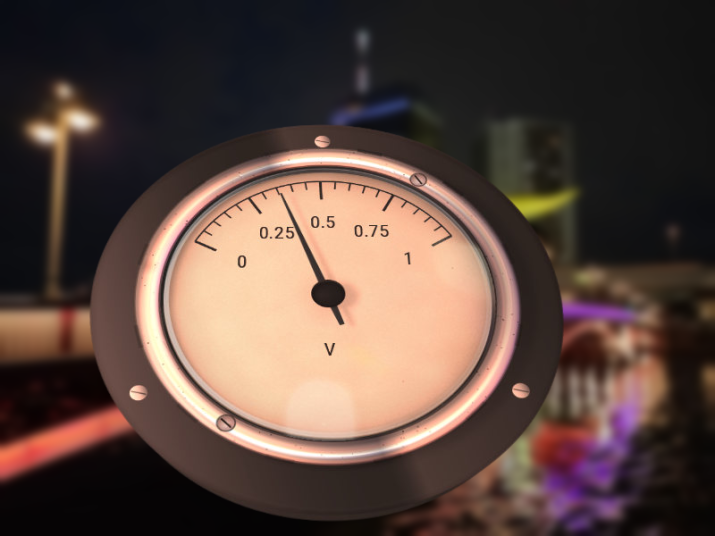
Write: 0.35 V
